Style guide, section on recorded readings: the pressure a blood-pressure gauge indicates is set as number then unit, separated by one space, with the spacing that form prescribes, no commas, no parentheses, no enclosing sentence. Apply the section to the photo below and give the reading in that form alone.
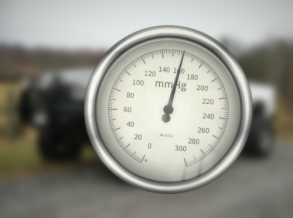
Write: 160 mmHg
